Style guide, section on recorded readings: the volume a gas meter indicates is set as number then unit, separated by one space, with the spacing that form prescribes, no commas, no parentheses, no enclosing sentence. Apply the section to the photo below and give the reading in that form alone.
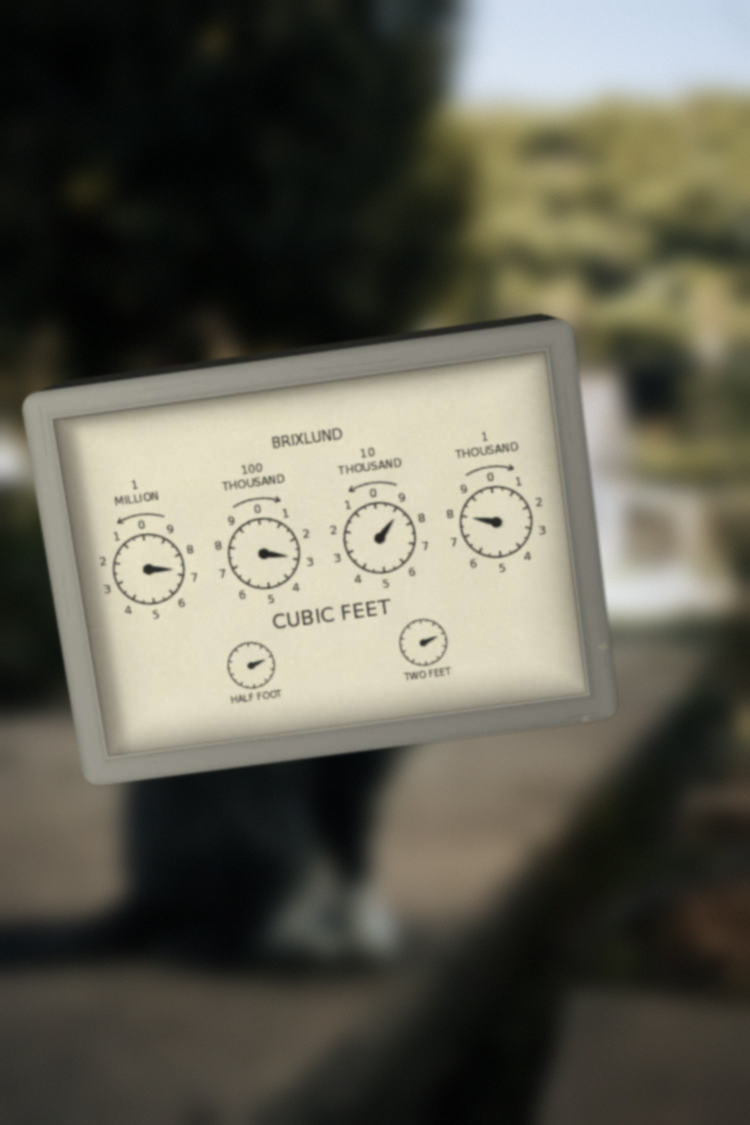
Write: 728800 ft³
